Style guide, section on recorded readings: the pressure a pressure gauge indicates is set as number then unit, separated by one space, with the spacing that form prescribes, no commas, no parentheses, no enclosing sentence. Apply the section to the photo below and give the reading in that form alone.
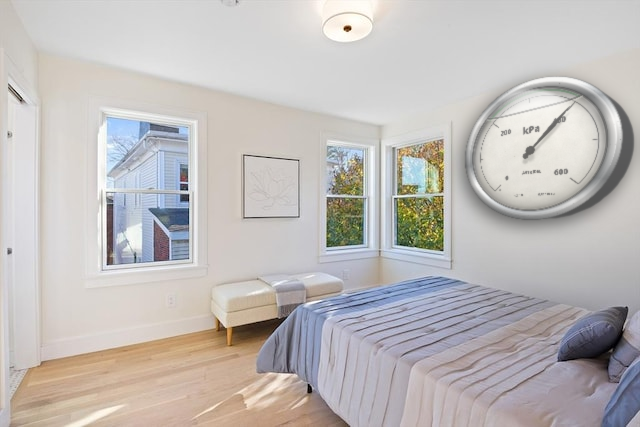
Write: 400 kPa
